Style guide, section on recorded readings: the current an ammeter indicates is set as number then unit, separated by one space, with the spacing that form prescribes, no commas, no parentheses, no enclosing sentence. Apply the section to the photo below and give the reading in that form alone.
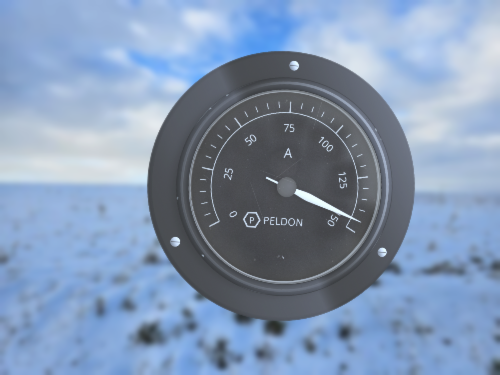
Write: 145 A
